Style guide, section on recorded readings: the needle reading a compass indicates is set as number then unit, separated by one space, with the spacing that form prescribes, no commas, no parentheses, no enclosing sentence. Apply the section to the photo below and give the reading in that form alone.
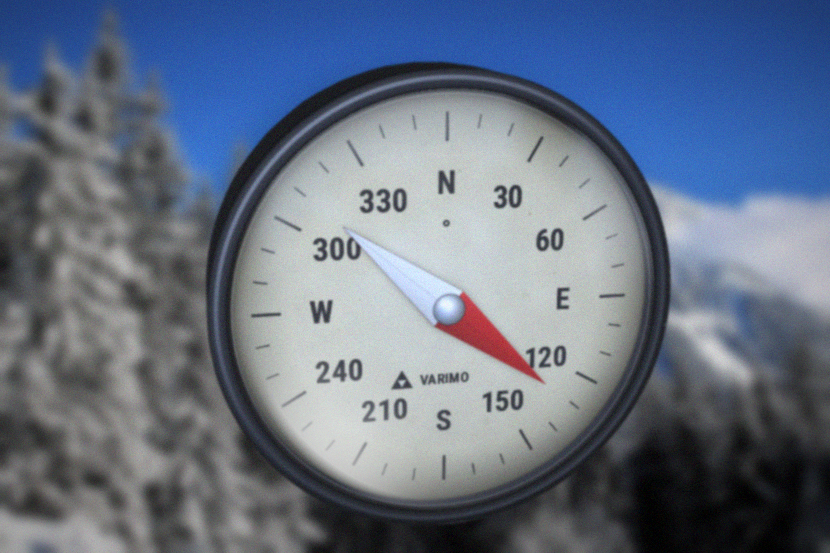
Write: 130 °
